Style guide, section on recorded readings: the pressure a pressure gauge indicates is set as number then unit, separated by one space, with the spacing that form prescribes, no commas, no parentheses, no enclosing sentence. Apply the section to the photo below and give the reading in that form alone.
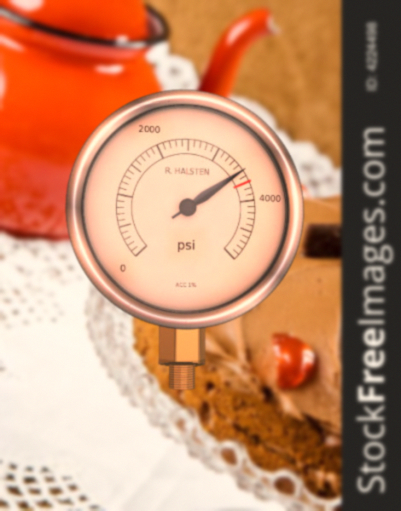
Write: 3500 psi
